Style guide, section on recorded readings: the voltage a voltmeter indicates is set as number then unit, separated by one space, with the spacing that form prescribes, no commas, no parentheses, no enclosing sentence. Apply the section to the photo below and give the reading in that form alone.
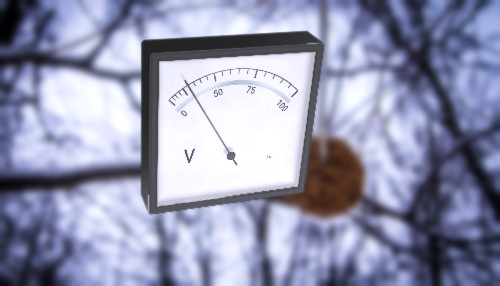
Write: 30 V
